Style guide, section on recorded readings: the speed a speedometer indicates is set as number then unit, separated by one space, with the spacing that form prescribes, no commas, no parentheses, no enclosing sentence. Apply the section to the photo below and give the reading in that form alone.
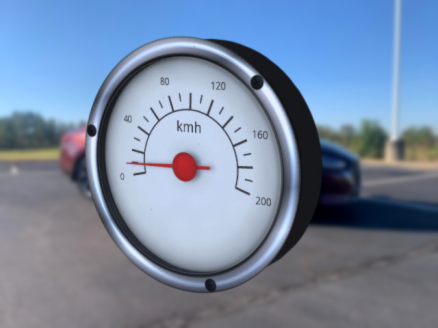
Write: 10 km/h
